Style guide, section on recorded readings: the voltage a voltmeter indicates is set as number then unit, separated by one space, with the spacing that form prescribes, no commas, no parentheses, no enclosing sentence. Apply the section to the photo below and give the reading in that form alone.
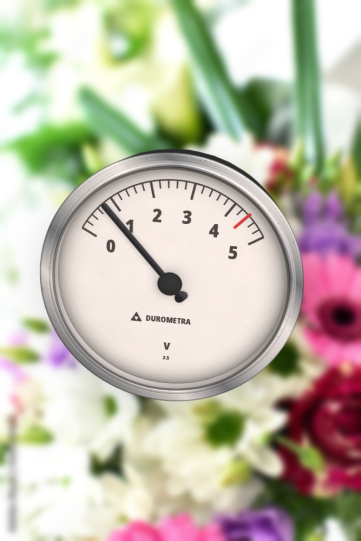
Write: 0.8 V
